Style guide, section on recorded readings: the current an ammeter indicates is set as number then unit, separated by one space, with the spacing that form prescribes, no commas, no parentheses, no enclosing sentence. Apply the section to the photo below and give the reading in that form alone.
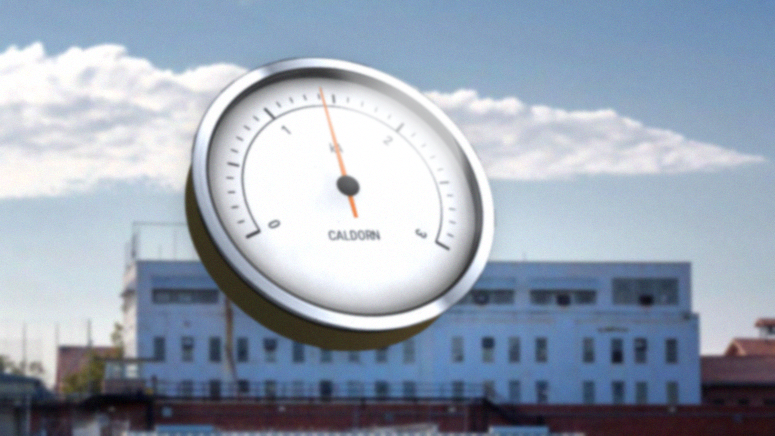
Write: 1.4 kA
